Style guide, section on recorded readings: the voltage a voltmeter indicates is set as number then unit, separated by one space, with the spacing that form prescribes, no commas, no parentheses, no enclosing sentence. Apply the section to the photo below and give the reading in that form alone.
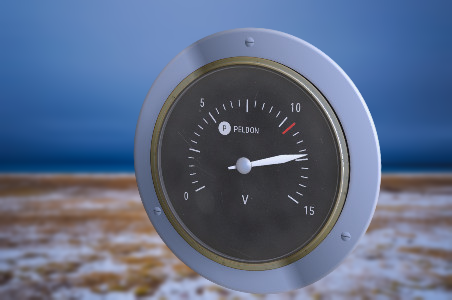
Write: 12.25 V
